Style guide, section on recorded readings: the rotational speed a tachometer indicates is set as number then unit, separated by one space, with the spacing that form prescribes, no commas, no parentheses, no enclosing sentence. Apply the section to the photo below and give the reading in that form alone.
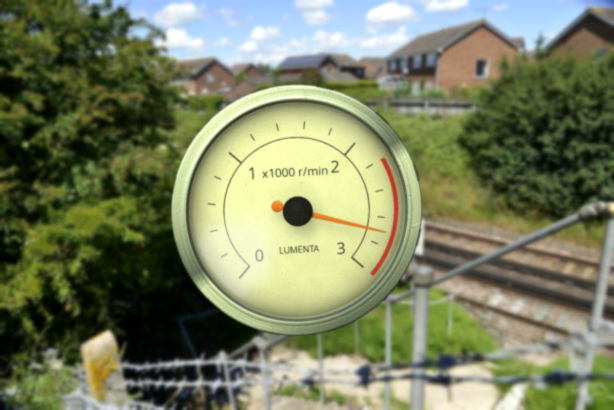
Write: 2700 rpm
